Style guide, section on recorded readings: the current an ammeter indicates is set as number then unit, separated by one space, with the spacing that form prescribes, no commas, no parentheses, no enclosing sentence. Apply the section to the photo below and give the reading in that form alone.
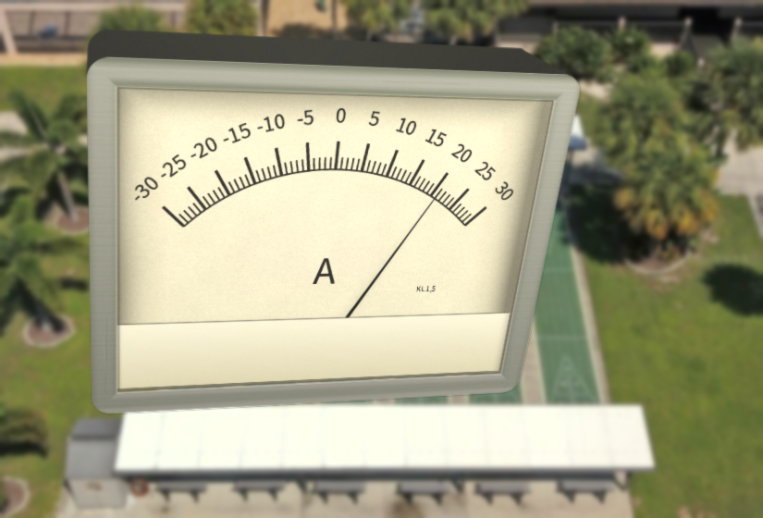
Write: 20 A
